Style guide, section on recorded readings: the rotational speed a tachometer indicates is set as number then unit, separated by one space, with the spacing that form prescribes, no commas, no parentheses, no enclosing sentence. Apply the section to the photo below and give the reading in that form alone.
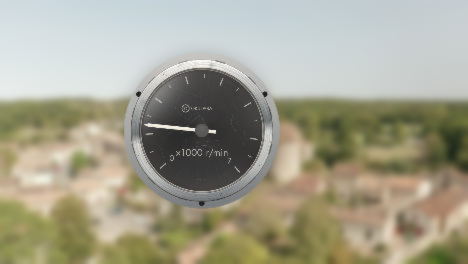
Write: 1250 rpm
